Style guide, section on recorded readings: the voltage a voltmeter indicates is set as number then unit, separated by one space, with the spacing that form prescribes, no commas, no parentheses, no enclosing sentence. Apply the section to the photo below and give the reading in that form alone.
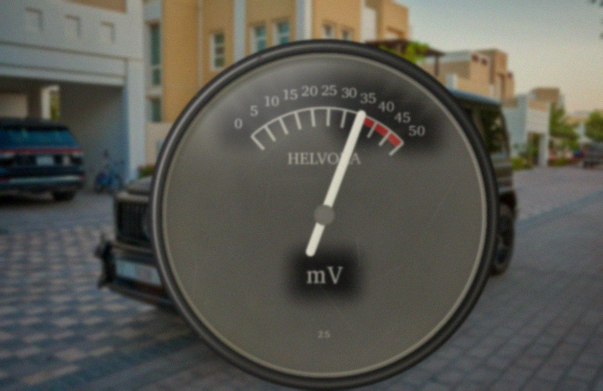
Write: 35 mV
